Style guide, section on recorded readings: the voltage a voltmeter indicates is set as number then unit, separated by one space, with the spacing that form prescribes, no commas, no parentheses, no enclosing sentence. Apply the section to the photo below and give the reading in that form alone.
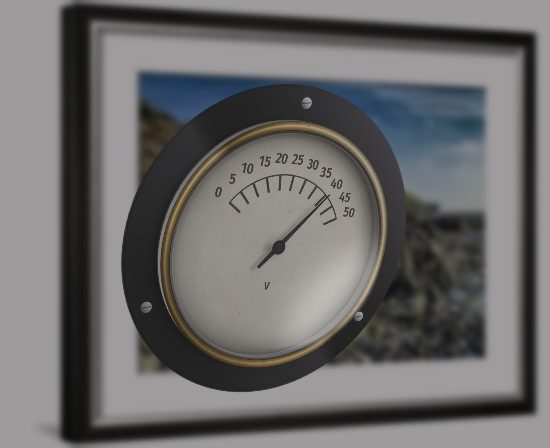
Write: 40 V
